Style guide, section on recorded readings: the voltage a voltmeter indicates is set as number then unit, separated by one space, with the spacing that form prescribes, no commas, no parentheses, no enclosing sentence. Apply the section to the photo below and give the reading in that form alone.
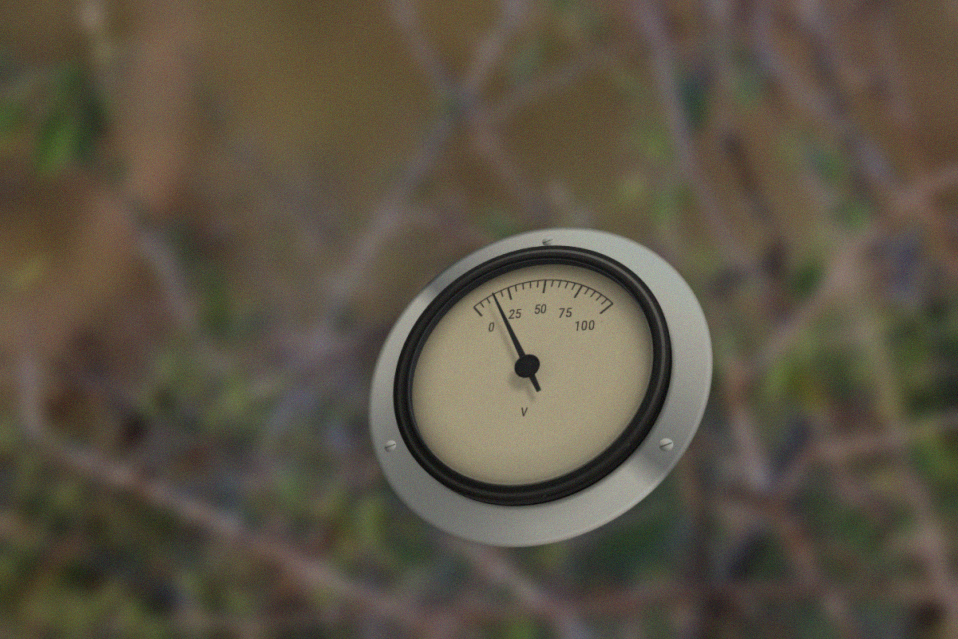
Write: 15 V
